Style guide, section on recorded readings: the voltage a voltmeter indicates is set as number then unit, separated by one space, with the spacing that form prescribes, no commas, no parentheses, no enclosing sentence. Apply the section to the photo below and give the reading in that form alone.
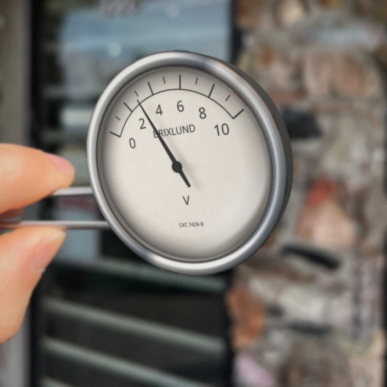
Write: 3 V
